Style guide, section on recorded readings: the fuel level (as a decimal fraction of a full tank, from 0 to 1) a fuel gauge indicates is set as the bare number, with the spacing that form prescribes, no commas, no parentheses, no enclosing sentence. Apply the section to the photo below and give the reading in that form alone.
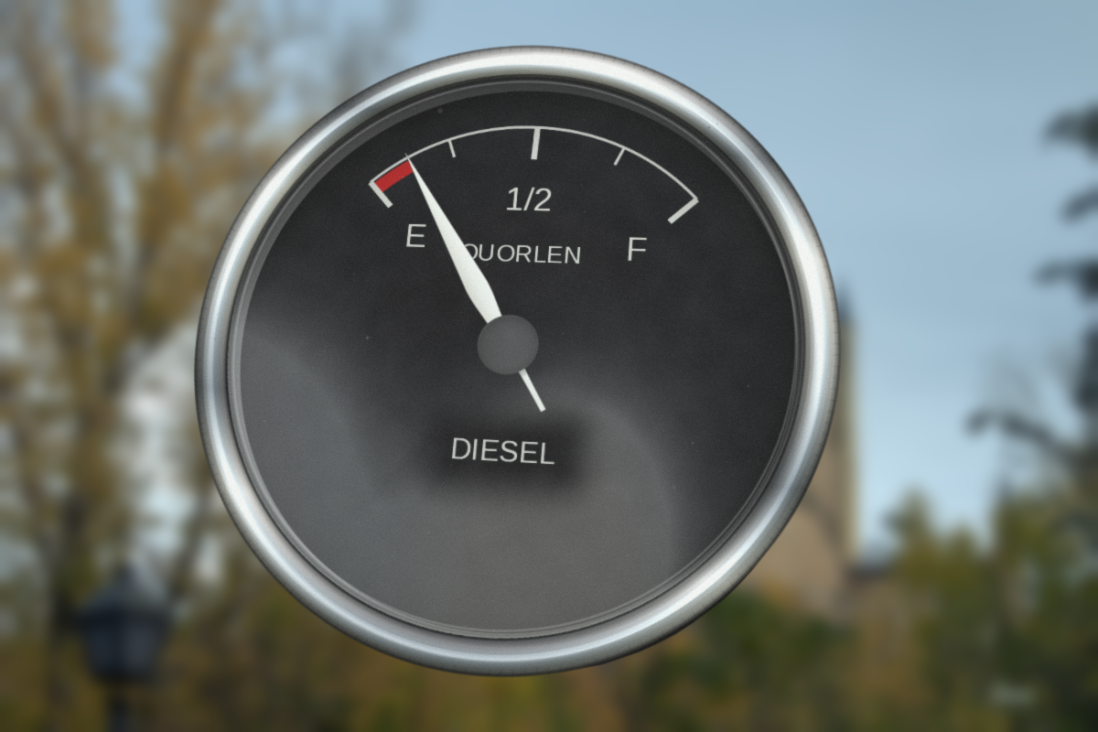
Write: 0.125
